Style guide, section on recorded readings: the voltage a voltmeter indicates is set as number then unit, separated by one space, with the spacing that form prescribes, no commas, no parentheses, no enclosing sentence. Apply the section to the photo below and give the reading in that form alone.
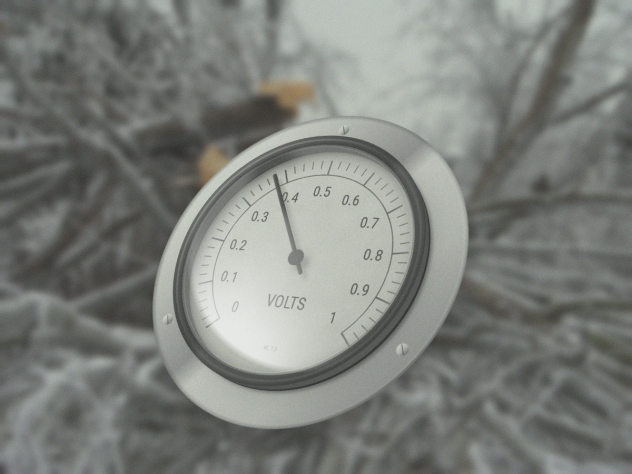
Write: 0.38 V
